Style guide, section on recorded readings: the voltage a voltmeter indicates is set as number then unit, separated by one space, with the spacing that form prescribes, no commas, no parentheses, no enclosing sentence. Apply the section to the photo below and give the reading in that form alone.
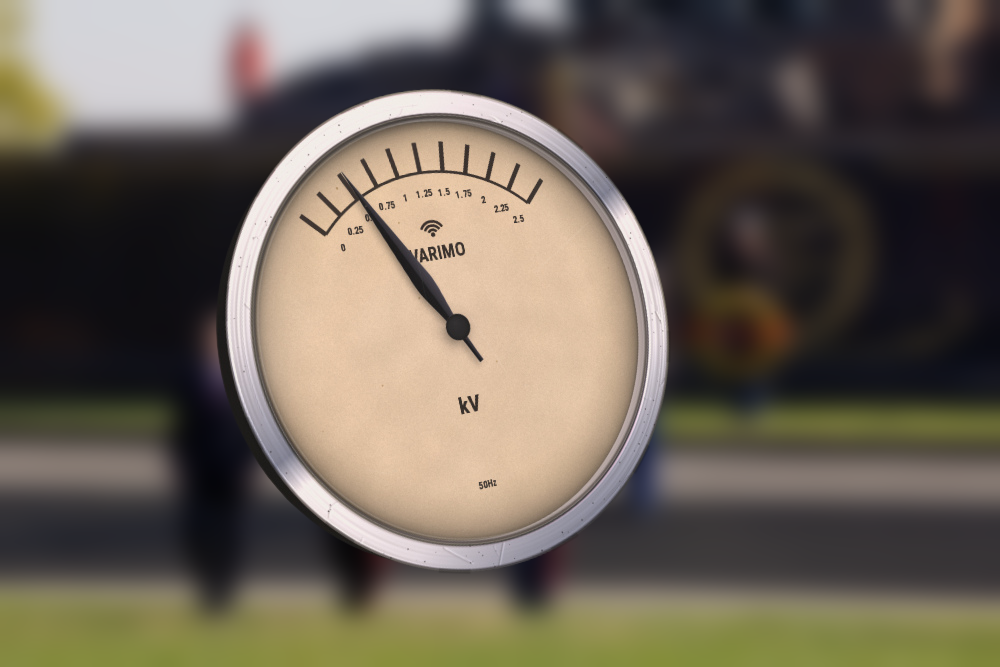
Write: 0.5 kV
